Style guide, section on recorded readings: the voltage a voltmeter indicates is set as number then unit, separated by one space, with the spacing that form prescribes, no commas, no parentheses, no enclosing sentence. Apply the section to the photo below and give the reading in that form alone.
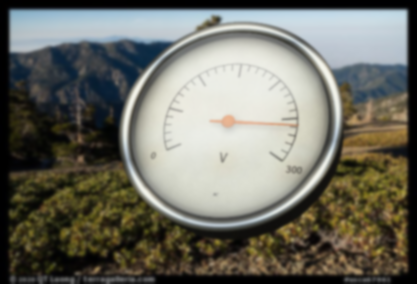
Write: 260 V
